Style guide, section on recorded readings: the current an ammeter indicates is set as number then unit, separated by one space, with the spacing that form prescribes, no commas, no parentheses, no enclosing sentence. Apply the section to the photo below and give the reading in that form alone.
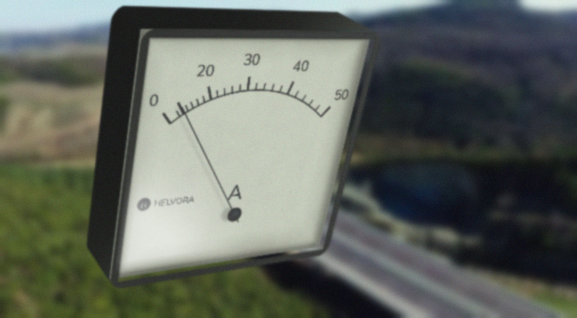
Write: 10 A
